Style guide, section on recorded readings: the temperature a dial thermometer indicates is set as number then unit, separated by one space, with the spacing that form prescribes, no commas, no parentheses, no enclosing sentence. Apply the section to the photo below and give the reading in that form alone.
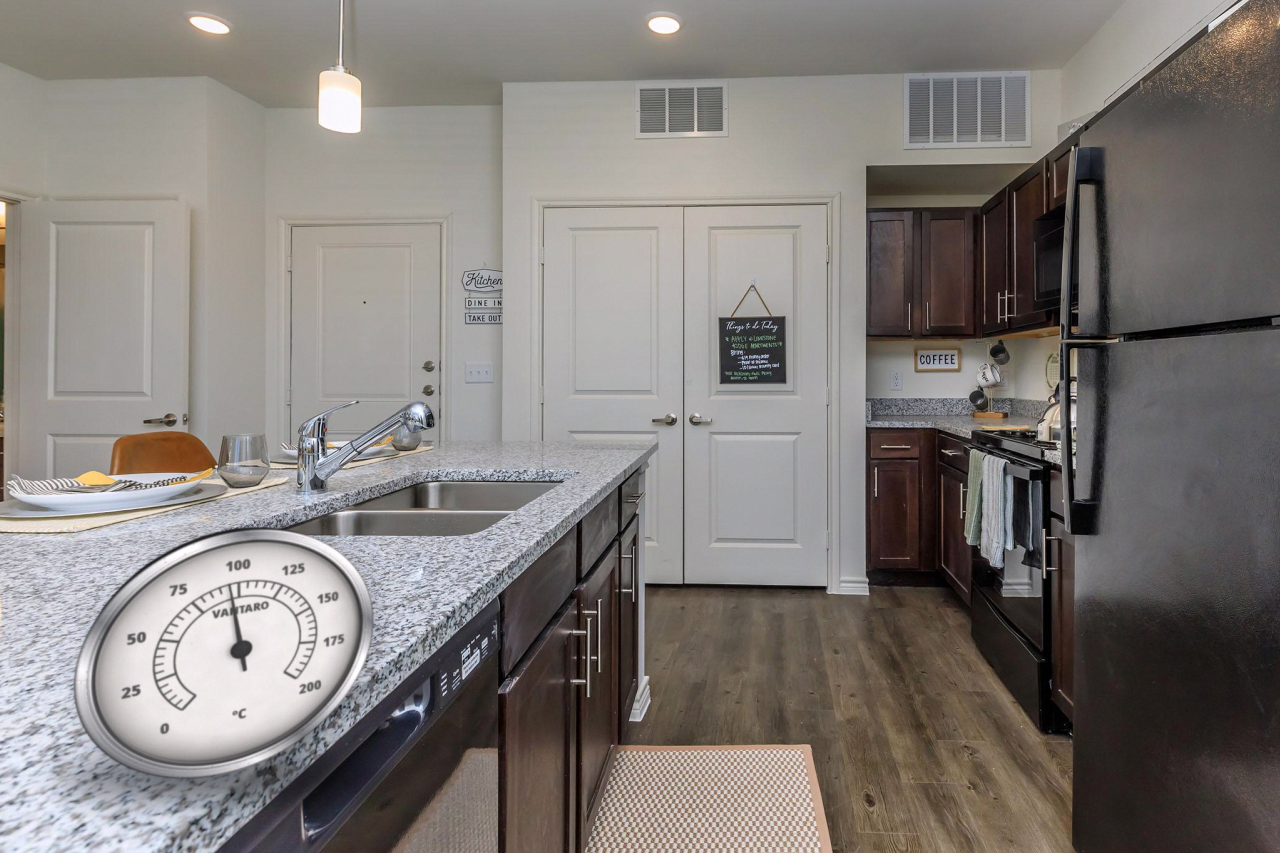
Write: 95 °C
